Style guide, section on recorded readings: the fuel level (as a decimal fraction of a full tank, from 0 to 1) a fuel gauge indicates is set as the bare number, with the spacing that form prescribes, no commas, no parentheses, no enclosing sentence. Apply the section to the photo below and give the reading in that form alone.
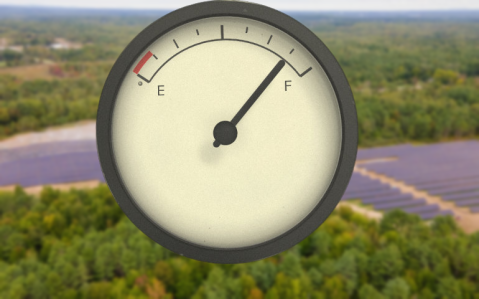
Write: 0.875
